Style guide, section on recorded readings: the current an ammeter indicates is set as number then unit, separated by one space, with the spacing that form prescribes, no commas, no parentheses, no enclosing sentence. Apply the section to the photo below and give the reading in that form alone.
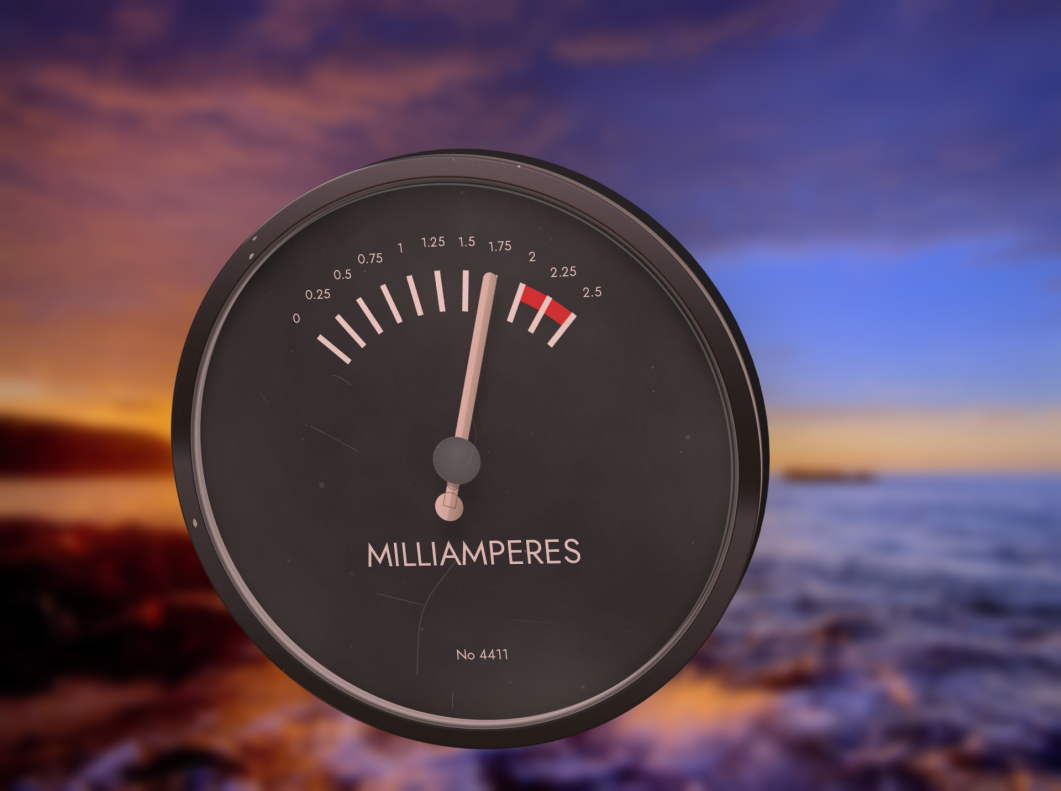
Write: 1.75 mA
